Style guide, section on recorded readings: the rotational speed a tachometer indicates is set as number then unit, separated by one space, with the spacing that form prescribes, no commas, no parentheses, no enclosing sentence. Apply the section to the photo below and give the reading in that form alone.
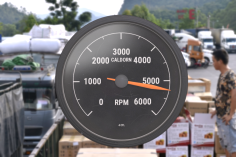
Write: 5250 rpm
